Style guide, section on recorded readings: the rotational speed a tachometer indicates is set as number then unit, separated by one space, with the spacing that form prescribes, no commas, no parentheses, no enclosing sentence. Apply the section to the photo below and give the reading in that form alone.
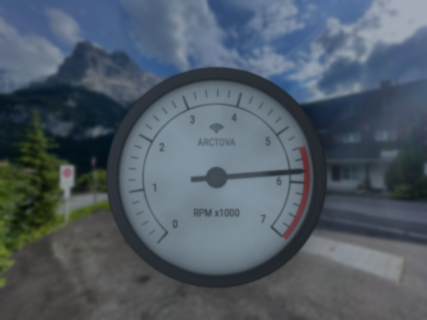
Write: 5800 rpm
